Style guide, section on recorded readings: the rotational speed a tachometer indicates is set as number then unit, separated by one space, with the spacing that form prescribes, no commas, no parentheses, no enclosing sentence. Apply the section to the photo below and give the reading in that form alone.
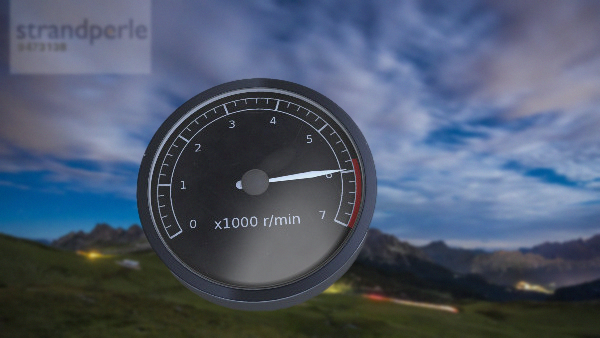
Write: 6000 rpm
